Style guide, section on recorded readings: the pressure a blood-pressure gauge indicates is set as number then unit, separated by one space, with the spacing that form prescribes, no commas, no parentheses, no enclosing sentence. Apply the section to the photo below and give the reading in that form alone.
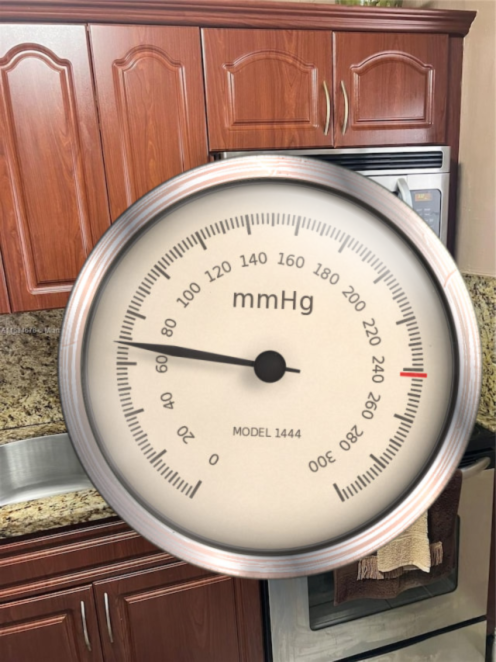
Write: 68 mmHg
